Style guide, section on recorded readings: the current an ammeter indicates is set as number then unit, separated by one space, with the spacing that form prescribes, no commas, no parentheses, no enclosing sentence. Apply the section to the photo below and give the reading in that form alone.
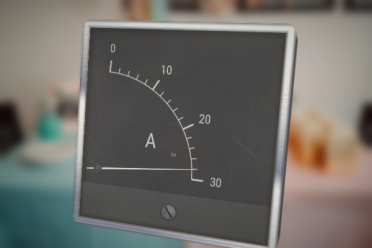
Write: 28 A
